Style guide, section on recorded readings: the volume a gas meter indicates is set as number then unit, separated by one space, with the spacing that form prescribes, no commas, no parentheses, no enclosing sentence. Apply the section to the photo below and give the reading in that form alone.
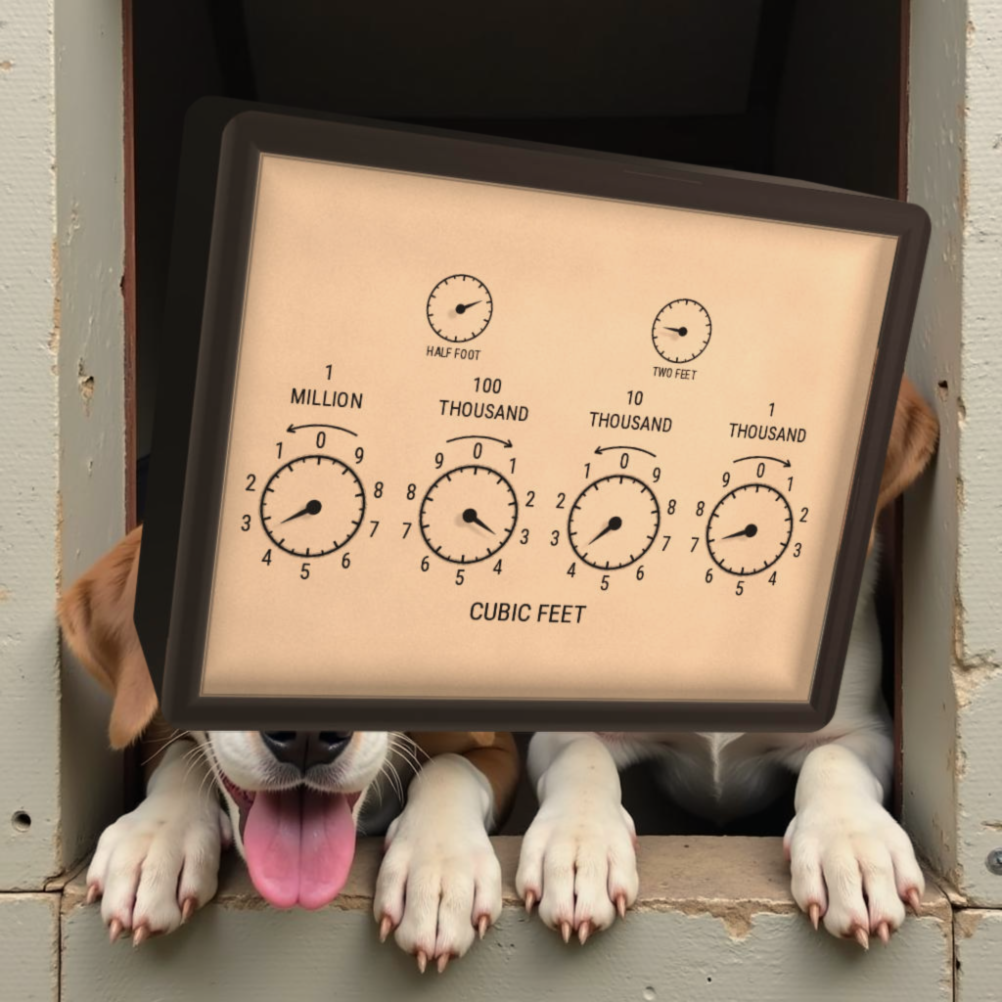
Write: 333700 ft³
